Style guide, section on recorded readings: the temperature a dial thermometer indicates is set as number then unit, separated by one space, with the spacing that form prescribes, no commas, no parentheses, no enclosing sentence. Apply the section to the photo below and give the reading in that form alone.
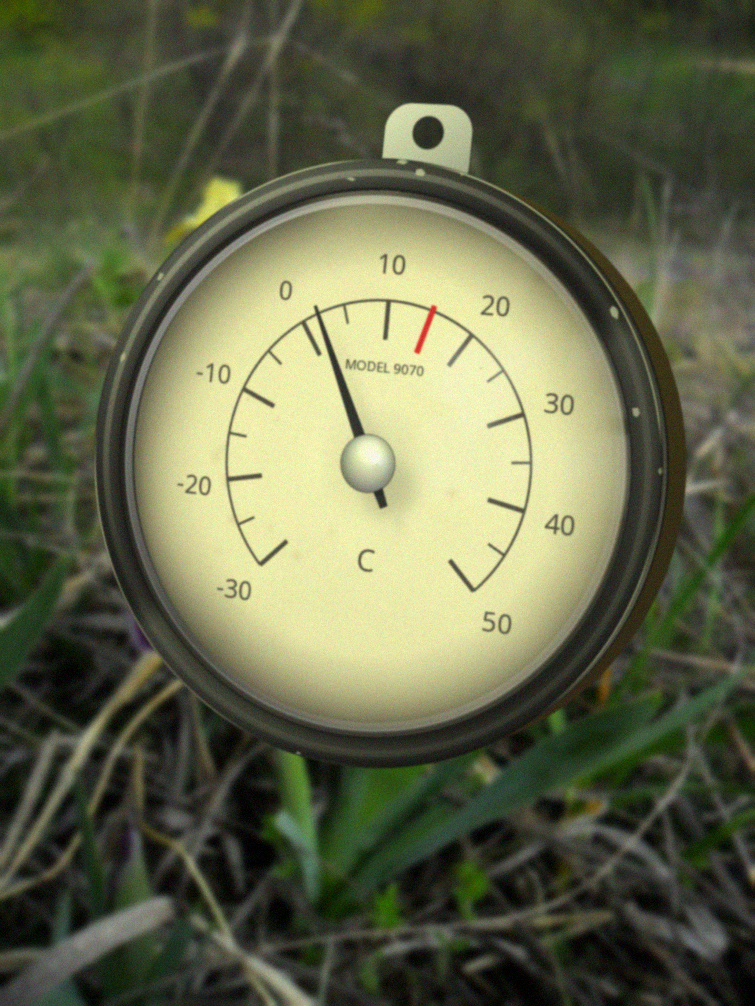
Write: 2.5 °C
